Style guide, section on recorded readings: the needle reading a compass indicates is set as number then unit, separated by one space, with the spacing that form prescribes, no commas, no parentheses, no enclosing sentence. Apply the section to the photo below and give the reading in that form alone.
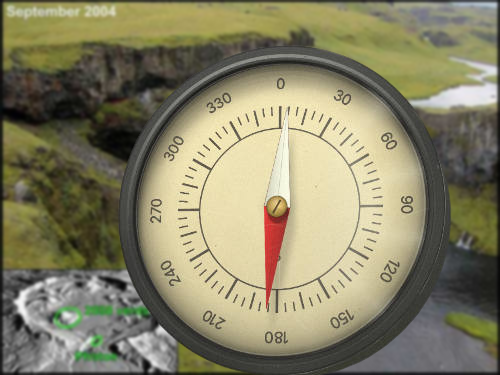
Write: 185 °
